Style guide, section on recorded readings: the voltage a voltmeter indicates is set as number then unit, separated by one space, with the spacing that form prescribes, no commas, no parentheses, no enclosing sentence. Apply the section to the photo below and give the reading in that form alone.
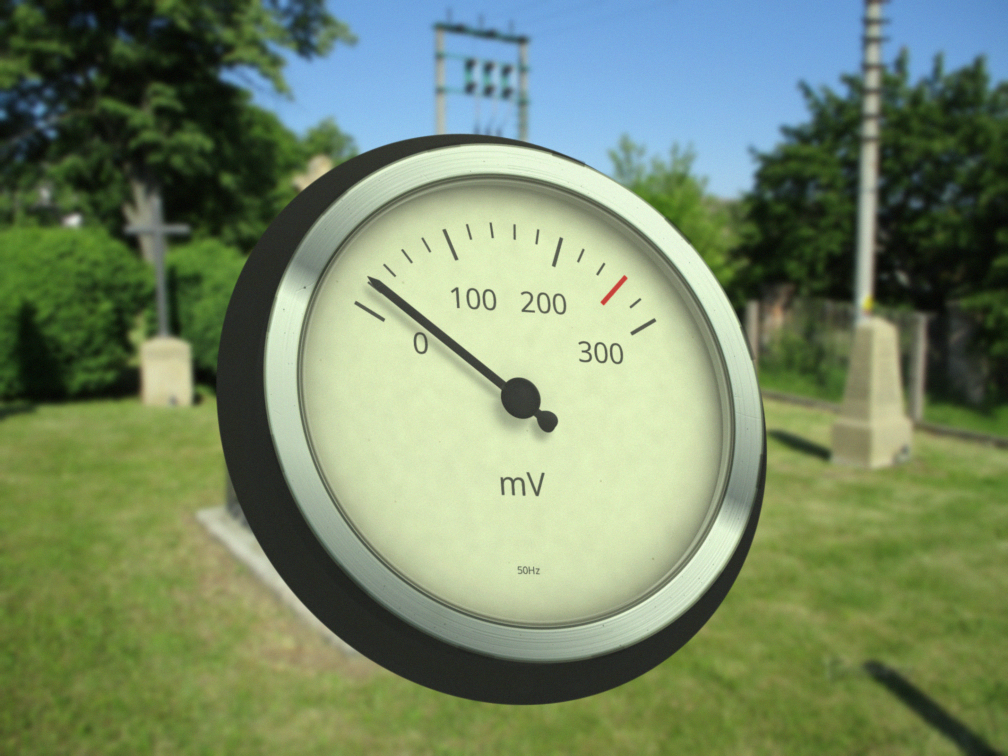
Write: 20 mV
